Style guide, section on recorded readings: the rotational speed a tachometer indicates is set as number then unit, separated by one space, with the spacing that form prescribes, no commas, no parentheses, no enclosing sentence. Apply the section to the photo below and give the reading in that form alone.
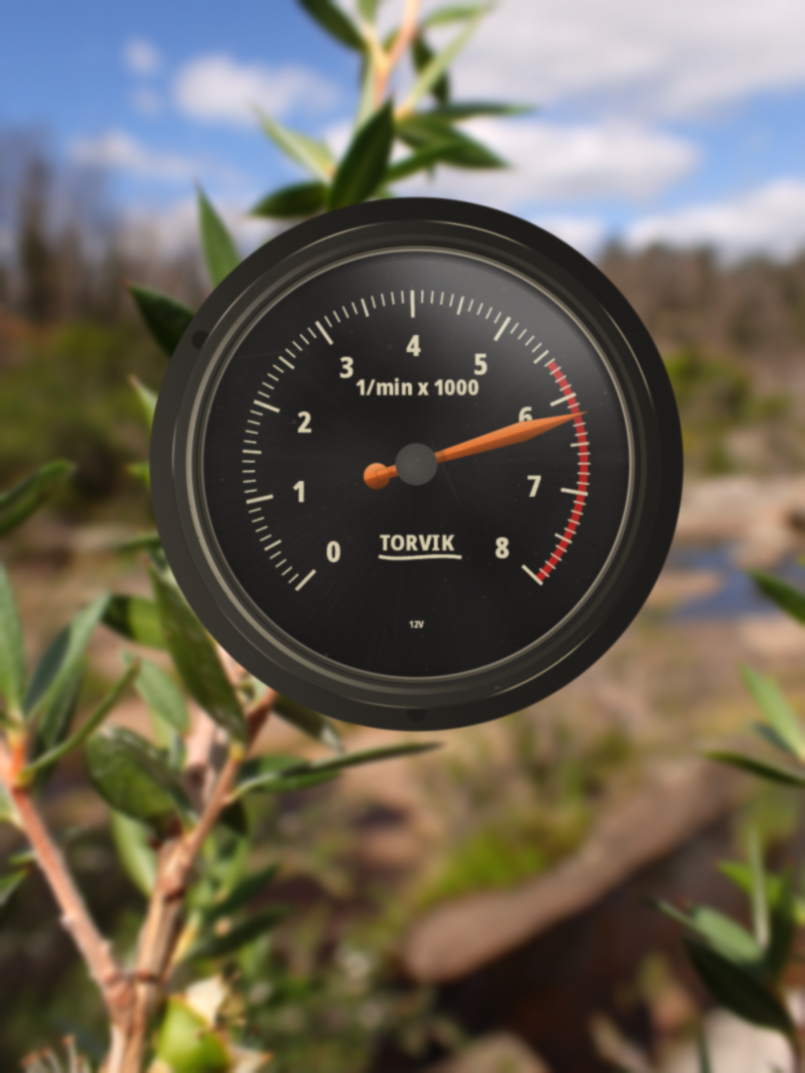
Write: 6200 rpm
